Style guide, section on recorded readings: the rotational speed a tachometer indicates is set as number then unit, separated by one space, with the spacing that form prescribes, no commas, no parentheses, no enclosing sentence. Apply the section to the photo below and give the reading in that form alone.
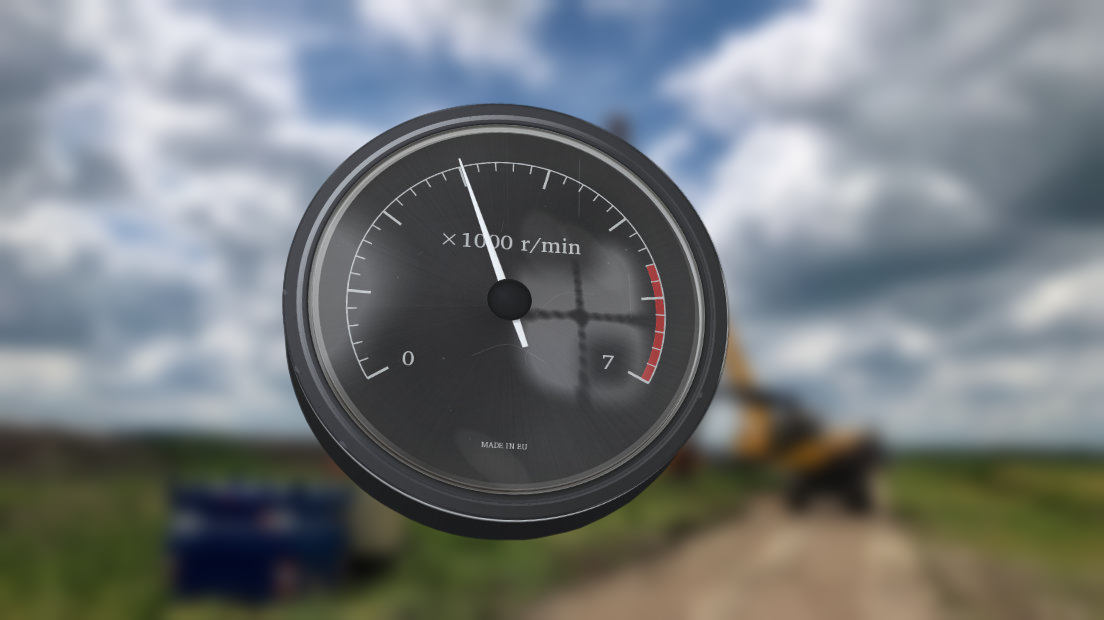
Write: 3000 rpm
